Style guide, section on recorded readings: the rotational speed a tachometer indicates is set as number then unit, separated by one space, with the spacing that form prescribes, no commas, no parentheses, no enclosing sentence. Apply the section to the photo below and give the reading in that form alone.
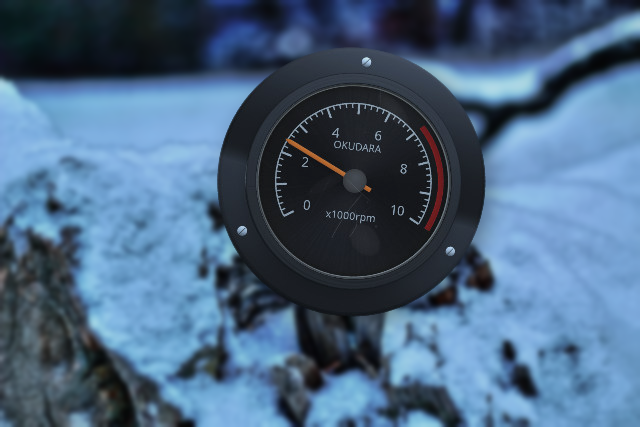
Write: 2400 rpm
